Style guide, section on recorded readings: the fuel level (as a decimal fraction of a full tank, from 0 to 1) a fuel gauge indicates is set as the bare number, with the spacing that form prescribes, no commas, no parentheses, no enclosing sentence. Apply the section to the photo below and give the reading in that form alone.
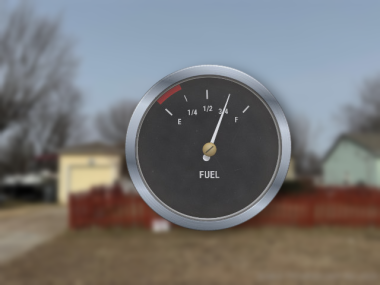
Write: 0.75
